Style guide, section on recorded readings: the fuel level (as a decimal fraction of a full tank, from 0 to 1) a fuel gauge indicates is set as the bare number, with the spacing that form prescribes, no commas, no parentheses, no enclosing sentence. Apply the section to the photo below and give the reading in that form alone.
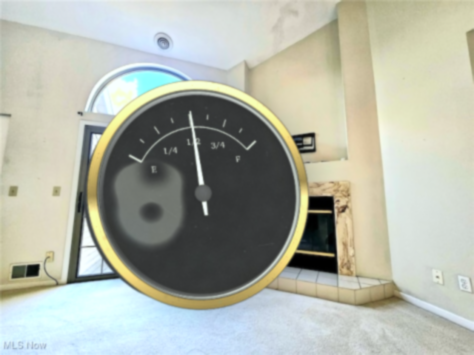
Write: 0.5
